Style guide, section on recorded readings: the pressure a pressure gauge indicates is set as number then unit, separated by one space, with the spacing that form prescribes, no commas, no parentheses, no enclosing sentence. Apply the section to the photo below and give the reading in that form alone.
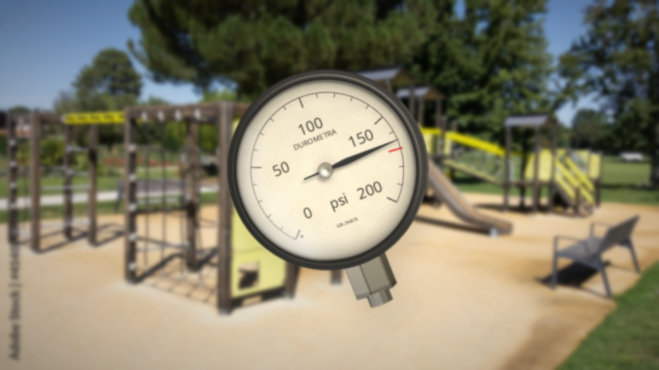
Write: 165 psi
